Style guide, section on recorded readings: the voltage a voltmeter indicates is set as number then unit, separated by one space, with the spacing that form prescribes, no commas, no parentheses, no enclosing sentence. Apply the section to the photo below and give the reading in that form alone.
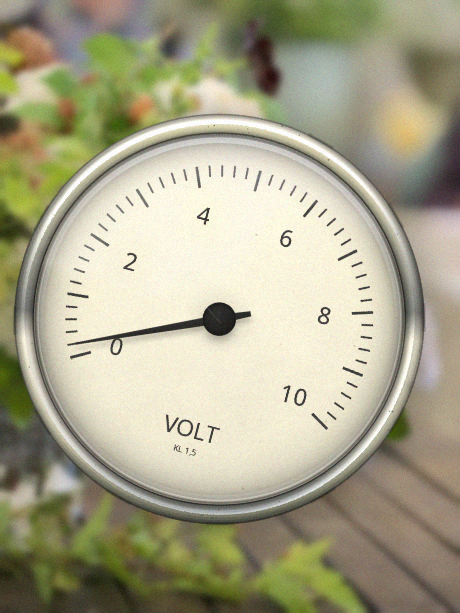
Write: 0.2 V
